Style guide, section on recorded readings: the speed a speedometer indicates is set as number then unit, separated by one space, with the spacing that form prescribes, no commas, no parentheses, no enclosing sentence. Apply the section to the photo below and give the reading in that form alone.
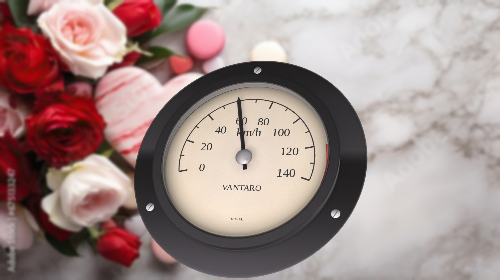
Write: 60 km/h
